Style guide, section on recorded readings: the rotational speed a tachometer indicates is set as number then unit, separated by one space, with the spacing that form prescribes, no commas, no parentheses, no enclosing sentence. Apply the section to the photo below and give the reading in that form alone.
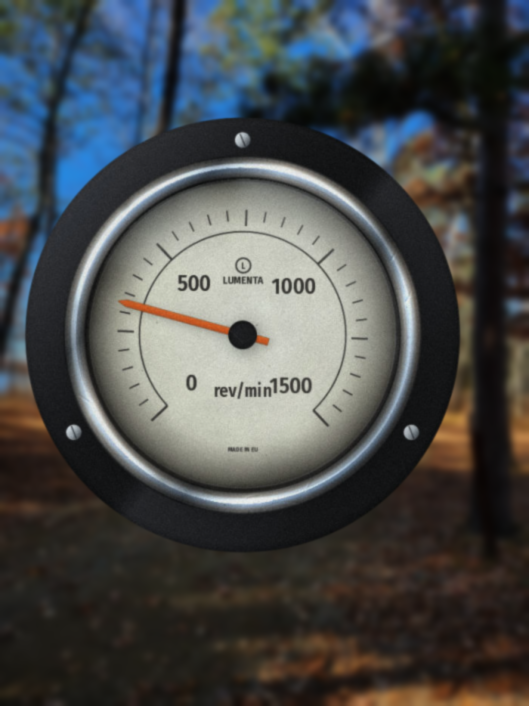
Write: 325 rpm
